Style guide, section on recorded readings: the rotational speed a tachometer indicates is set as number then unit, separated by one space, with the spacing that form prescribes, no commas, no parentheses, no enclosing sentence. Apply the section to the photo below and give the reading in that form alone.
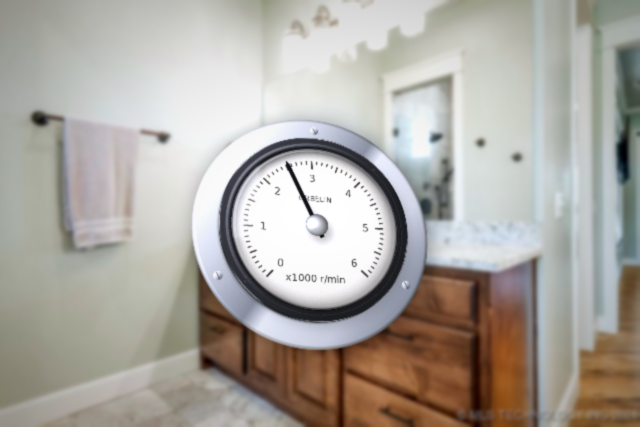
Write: 2500 rpm
